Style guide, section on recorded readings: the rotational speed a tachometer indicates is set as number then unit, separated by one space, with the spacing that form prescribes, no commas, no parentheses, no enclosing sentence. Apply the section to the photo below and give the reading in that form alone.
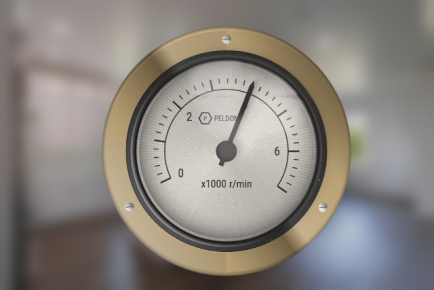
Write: 4000 rpm
